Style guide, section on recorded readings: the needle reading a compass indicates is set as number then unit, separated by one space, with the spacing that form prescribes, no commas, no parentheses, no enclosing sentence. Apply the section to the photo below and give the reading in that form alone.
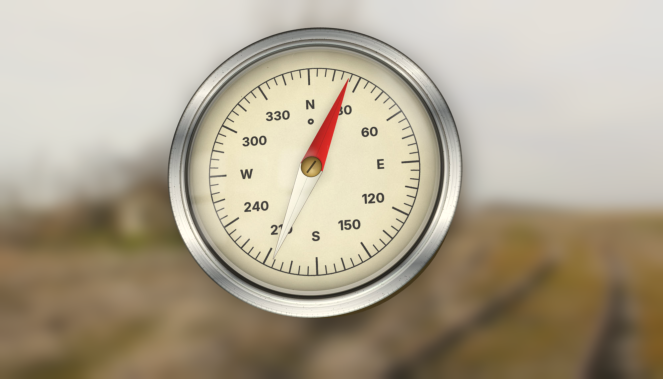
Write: 25 °
